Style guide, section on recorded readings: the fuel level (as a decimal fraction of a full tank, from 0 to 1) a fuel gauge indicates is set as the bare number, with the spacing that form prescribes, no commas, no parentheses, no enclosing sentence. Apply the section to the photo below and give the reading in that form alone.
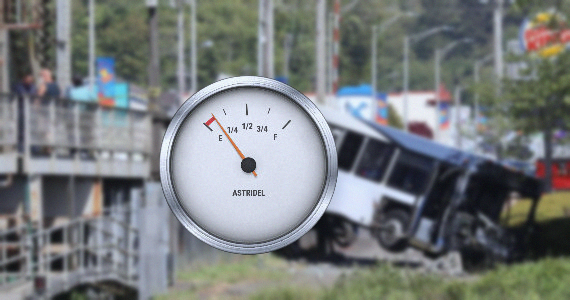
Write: 0.125
